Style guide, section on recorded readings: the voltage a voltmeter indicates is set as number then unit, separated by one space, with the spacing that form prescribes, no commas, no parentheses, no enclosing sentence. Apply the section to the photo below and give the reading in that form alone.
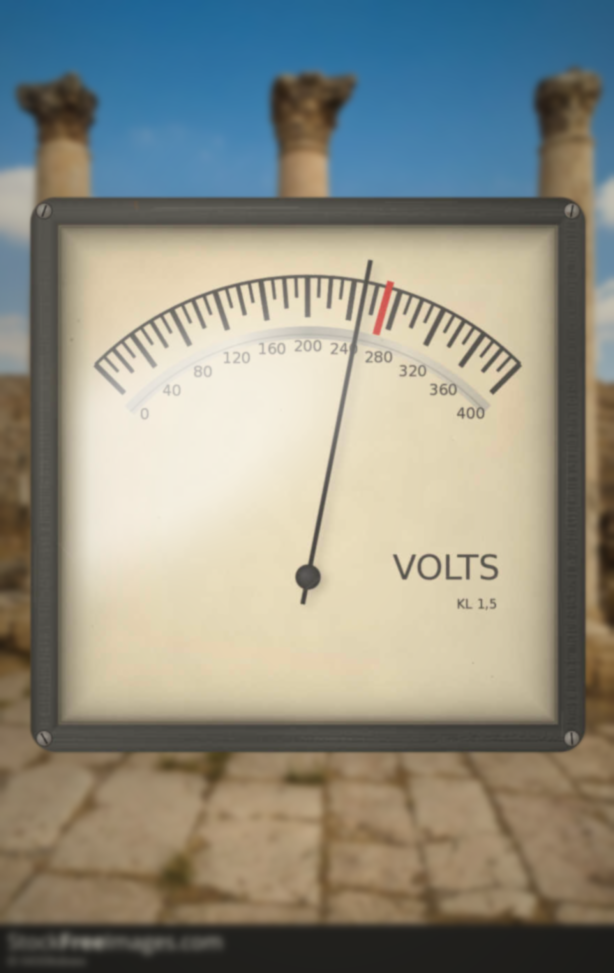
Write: 250 V
